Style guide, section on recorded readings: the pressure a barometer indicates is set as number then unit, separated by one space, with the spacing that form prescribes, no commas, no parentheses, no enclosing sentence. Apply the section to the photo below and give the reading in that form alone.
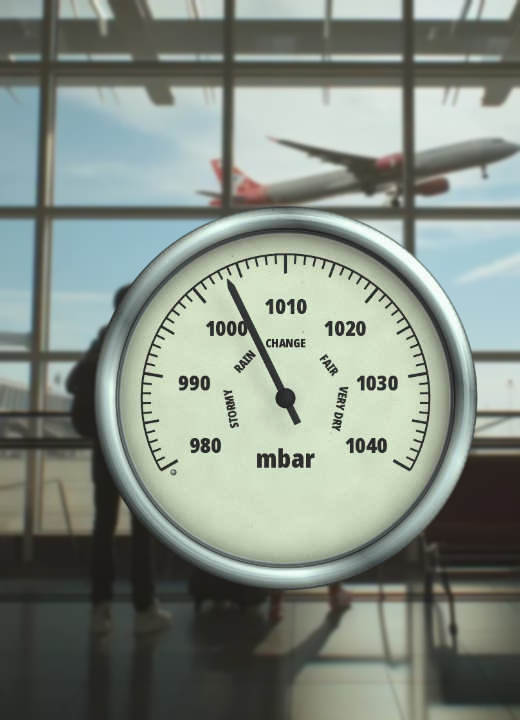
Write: 1003.5 mbar
